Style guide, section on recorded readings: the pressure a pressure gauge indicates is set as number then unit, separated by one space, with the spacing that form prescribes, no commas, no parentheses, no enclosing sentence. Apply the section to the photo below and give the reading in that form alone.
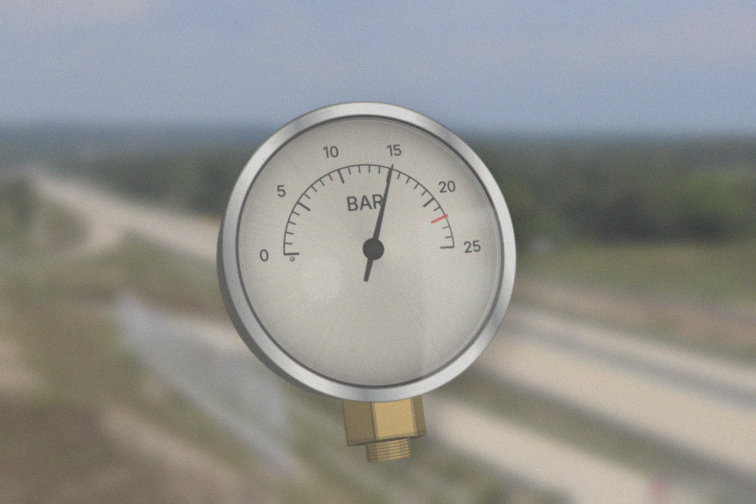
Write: 15 bar
